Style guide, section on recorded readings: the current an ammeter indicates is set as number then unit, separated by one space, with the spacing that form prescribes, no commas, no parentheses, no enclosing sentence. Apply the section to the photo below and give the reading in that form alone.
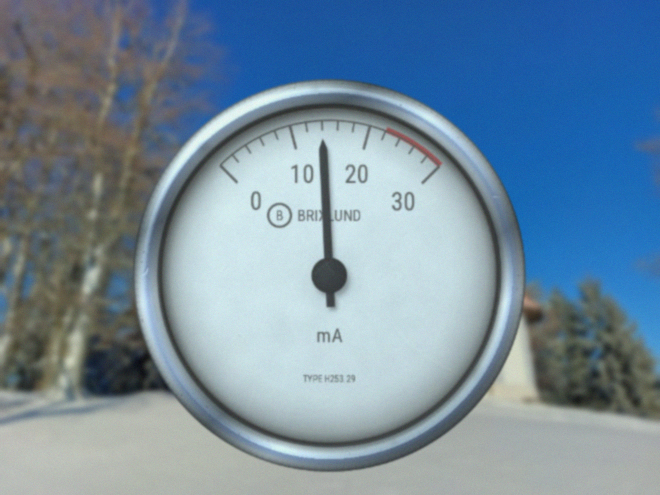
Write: 14 mA
